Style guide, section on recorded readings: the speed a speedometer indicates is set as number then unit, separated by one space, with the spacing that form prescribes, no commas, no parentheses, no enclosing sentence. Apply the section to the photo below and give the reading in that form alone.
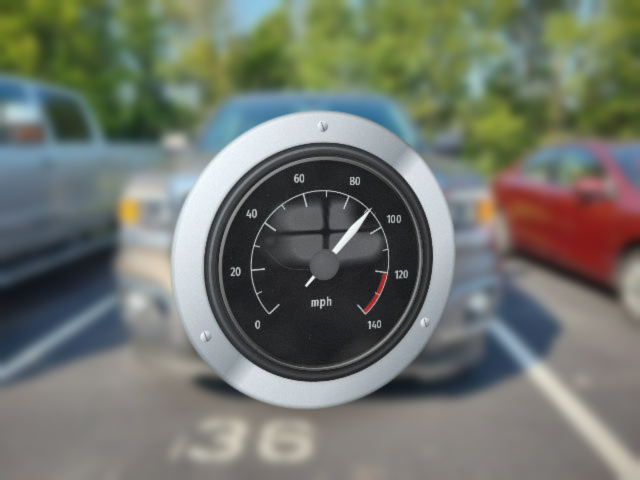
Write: 90 mph
